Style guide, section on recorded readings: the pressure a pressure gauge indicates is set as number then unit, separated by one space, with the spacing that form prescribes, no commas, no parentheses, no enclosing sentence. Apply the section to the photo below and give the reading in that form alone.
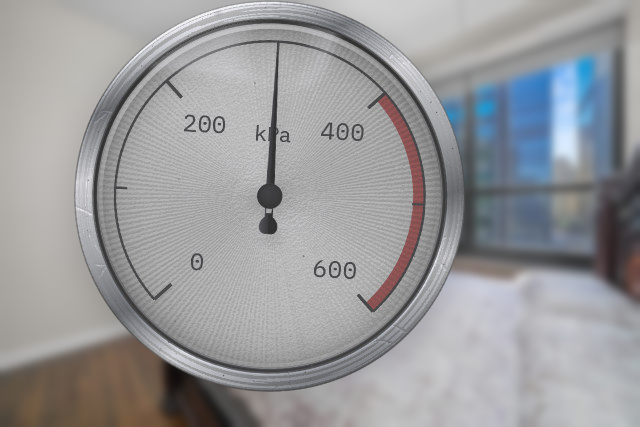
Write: 300 kPa
